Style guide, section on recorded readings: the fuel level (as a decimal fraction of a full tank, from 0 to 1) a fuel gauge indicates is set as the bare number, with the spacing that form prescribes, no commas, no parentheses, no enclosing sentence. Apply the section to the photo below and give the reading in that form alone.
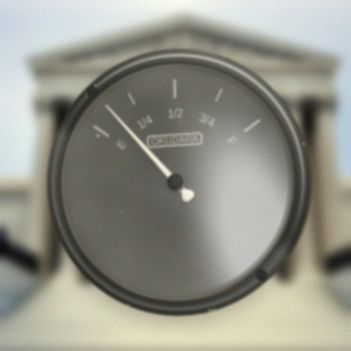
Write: 0.125
